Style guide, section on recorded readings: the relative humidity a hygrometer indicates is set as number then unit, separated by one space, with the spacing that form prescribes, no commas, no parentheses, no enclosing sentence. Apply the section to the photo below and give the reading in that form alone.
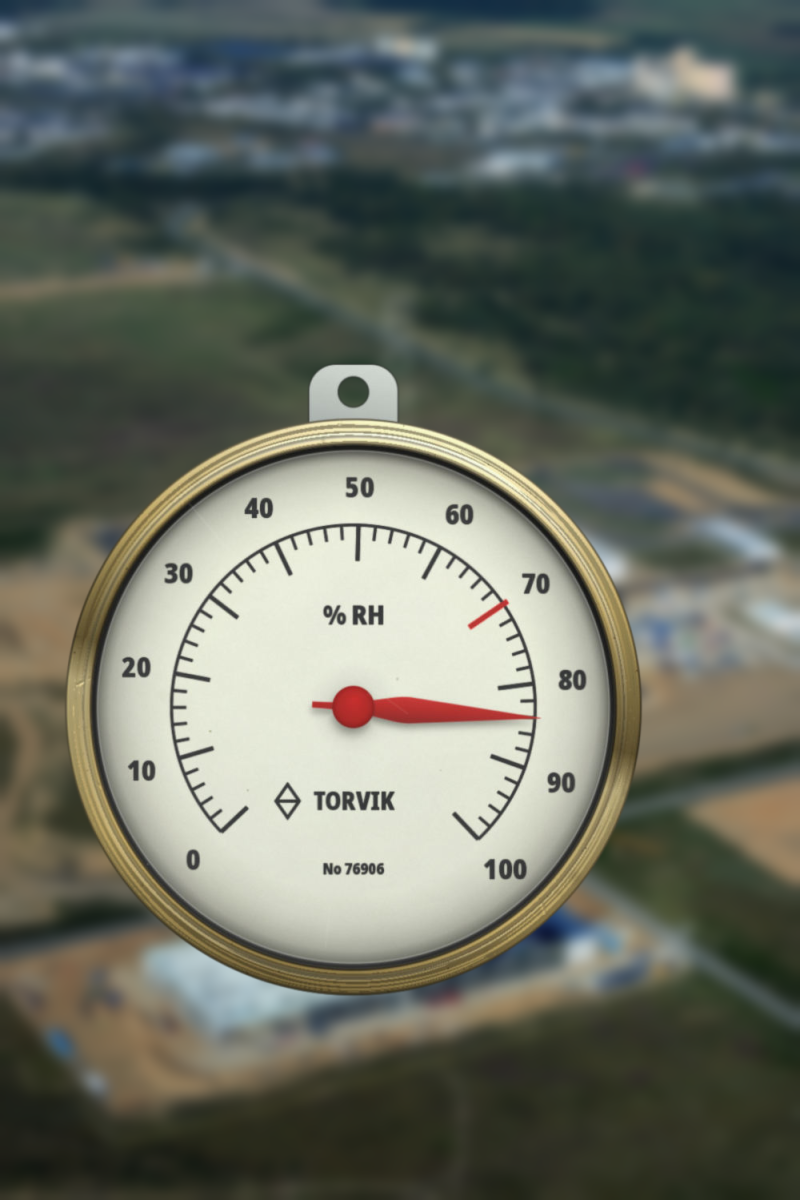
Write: 84 %
